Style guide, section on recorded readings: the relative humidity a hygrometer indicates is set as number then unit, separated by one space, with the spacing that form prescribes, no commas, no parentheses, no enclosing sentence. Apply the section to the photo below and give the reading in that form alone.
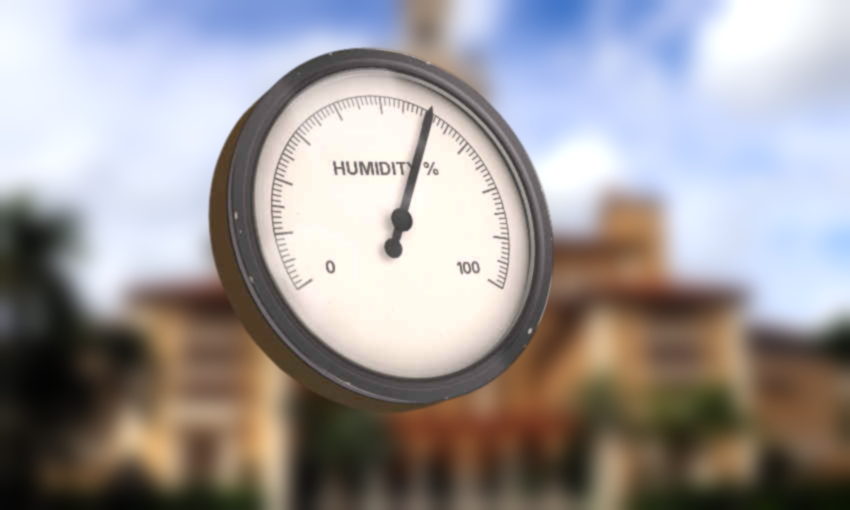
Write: 60 %
